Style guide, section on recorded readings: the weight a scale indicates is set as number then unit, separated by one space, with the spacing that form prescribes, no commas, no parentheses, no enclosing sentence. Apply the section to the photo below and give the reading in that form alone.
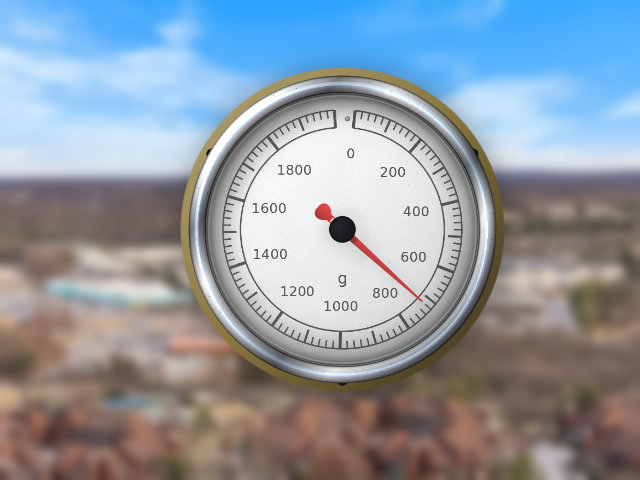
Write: 720 g
